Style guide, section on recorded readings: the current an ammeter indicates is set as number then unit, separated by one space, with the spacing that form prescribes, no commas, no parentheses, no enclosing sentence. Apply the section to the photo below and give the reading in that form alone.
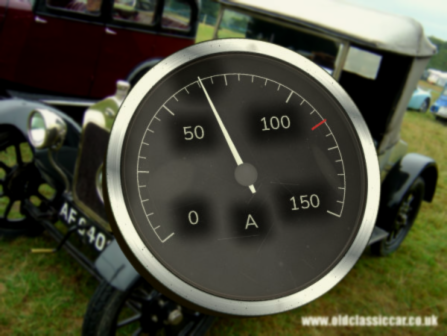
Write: 65 A
